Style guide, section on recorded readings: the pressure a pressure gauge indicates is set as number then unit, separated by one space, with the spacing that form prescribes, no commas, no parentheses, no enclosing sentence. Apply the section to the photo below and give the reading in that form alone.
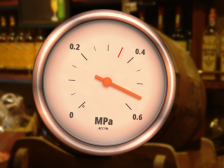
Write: 0.55 MPa
